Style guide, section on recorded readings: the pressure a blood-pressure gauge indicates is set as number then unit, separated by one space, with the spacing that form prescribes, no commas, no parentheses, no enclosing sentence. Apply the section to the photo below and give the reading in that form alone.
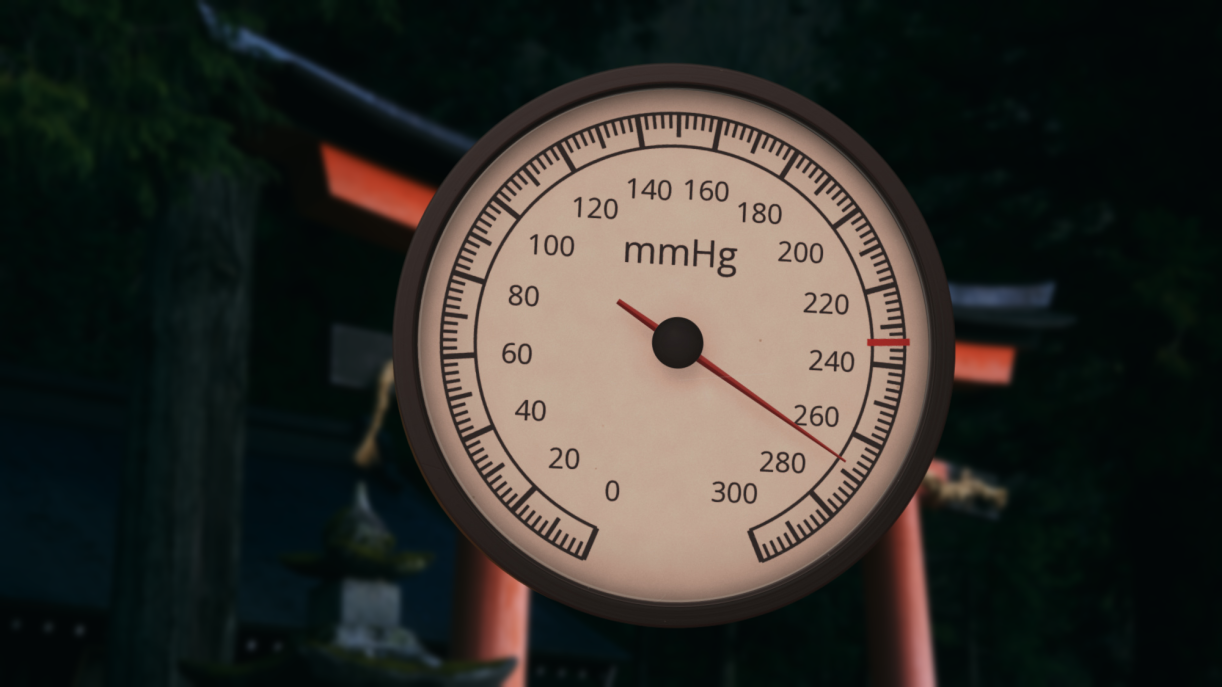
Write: 268 mmHg
